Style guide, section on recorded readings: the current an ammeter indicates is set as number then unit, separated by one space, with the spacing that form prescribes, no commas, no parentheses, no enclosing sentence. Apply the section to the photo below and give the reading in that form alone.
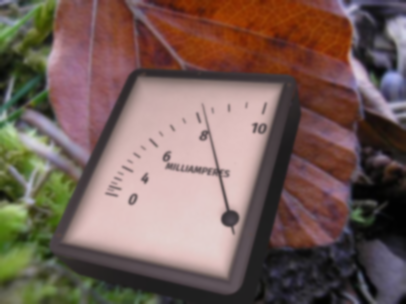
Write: 8.25 mA
